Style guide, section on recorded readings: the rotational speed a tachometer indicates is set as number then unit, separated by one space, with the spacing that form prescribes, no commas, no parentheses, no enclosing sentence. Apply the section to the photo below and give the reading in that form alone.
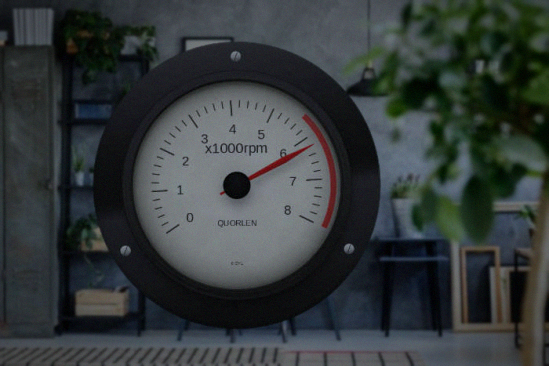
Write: 6200 rpm
